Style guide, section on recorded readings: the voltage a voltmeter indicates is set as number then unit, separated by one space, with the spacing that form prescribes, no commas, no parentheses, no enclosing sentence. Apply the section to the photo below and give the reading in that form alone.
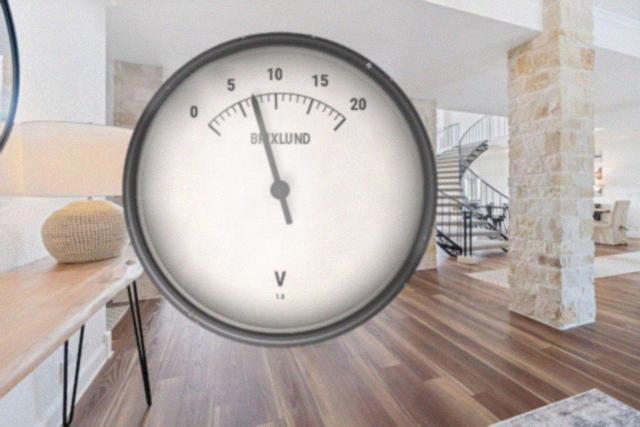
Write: 7 V
